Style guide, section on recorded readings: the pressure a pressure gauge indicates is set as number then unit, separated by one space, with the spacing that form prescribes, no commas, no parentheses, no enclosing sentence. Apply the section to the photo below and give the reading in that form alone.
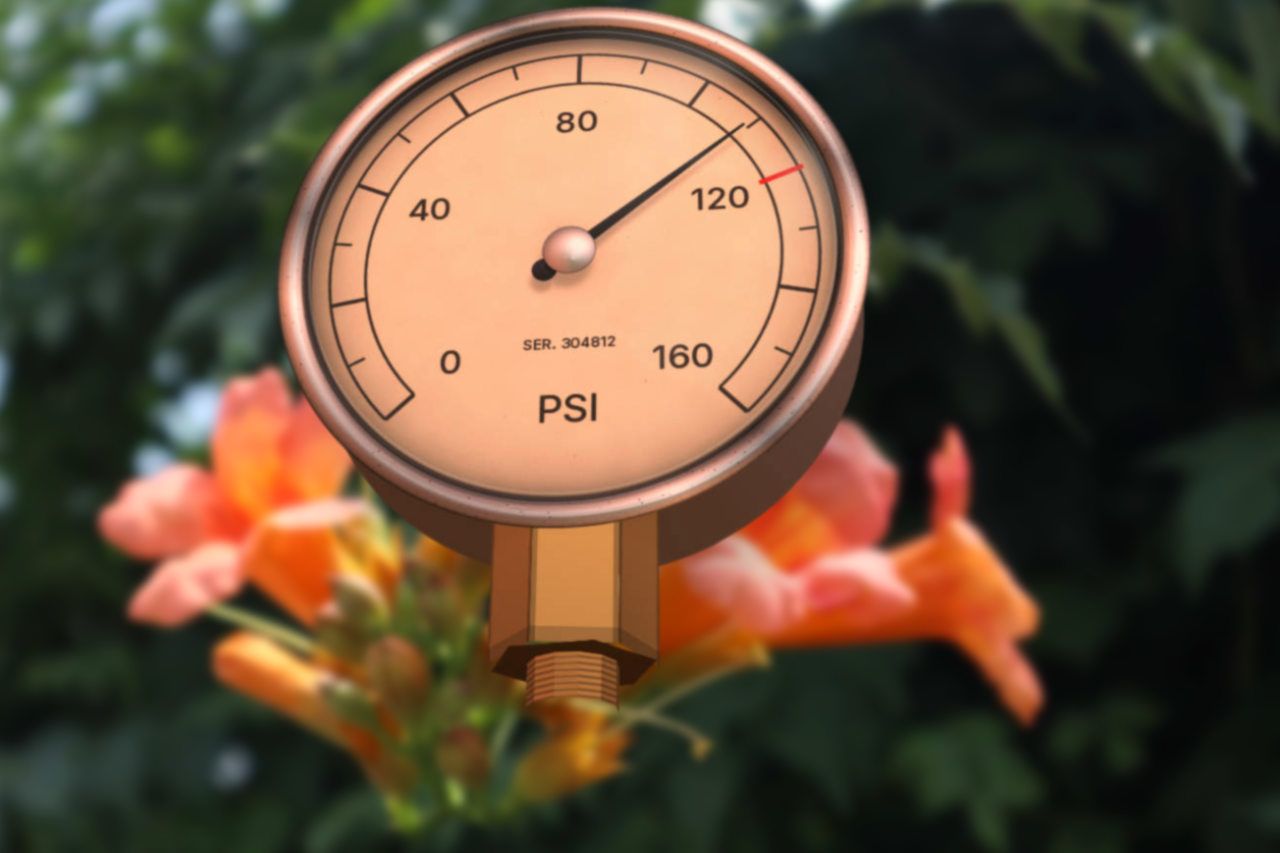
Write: 110 psi
